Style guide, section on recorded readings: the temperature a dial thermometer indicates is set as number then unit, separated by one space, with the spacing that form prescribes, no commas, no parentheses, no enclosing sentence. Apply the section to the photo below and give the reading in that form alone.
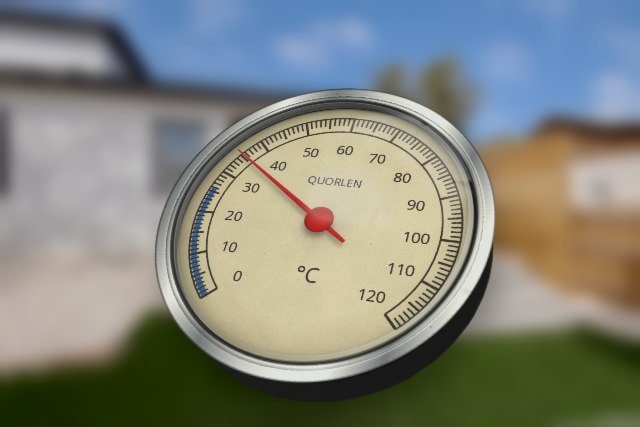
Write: 35 °C
